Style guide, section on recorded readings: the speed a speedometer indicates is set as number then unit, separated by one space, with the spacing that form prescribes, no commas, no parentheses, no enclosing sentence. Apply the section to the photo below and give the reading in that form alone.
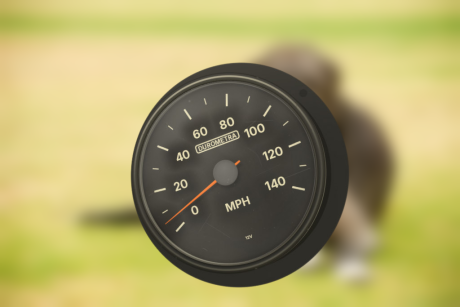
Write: 5 mph
